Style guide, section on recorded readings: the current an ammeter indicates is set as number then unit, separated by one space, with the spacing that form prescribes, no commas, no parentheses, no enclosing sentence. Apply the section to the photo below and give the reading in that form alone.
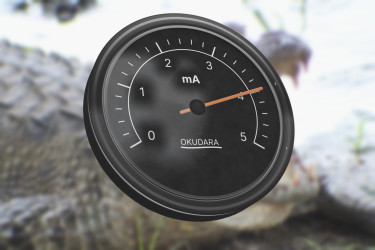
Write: 4 mA
